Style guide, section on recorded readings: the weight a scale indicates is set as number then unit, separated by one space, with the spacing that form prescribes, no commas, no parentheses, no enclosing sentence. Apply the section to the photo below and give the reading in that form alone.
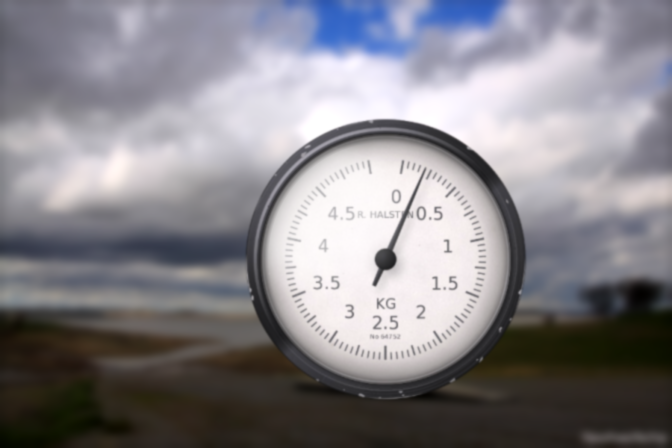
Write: 0.2 kg
